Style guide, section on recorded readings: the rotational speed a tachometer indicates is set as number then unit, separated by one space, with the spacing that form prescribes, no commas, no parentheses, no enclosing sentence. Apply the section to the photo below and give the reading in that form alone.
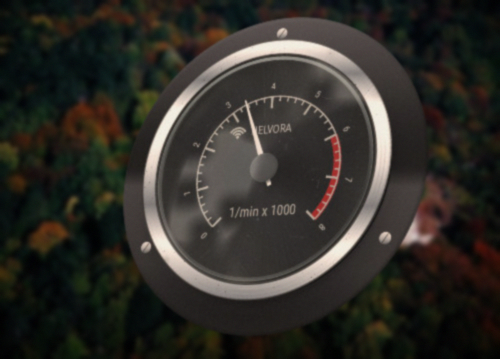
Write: 3400 rpm
